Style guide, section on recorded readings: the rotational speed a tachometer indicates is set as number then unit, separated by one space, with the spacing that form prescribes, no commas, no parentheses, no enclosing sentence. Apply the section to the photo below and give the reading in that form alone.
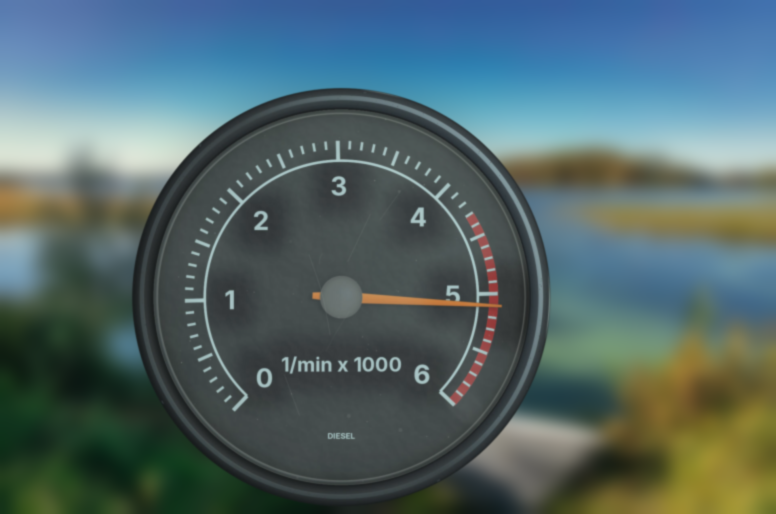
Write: 5100 rpm
